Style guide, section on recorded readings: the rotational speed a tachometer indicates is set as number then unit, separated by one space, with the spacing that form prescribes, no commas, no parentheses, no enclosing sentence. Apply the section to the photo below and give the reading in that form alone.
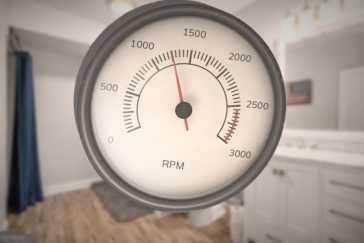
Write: 1250 rpm
